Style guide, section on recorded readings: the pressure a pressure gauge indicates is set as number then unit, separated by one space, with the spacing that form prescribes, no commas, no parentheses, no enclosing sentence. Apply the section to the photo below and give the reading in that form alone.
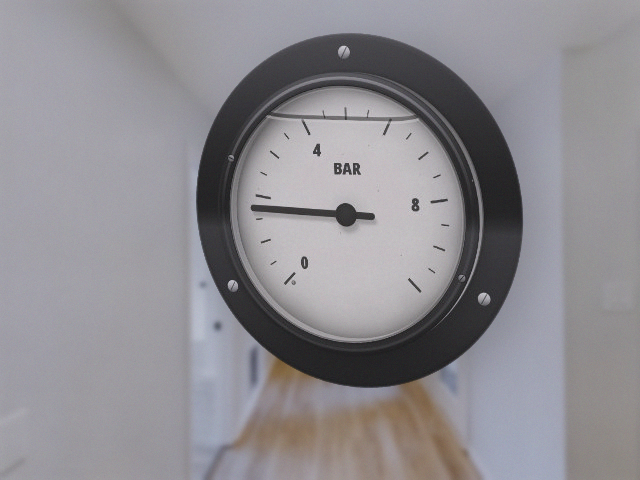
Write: 1.75 bar
